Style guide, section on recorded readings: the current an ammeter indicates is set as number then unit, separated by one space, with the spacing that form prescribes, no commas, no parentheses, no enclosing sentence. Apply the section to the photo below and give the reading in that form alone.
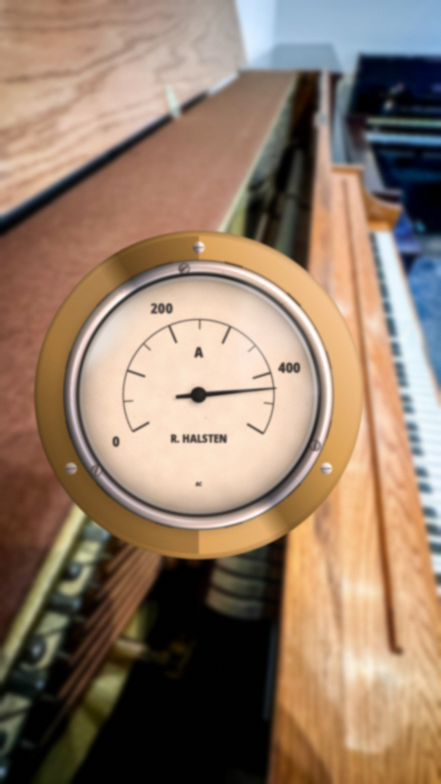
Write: 425 A
